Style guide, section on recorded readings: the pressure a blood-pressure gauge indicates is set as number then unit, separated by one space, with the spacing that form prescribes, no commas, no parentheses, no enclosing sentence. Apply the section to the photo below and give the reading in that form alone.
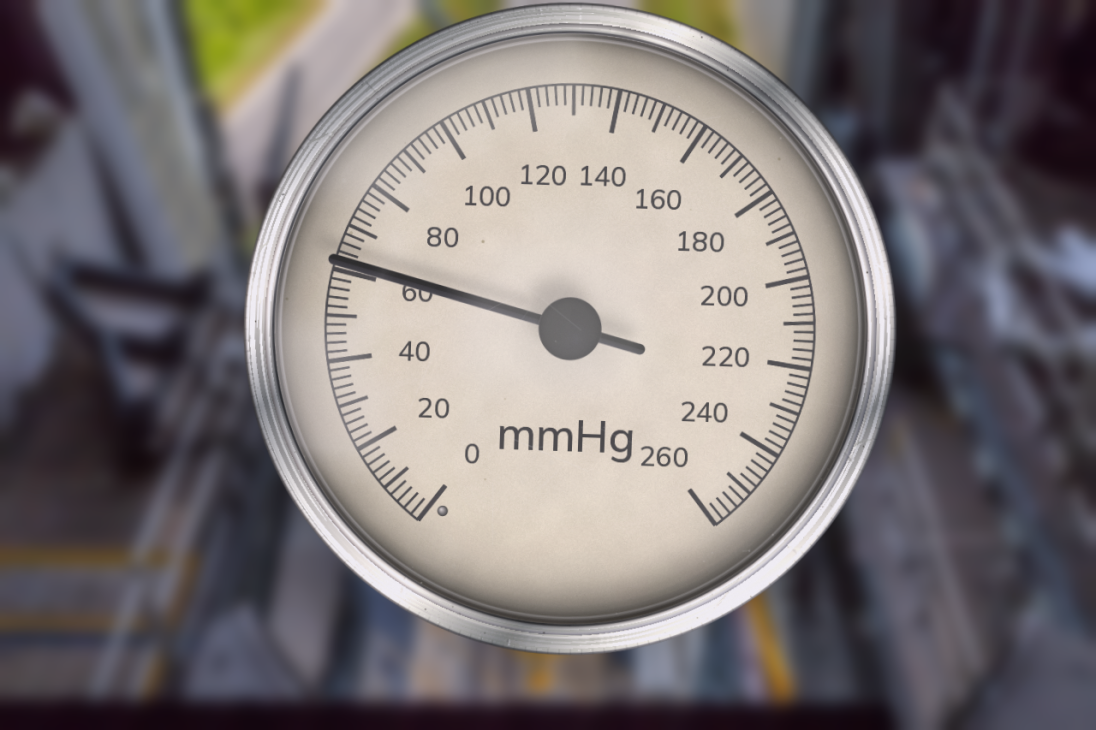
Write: 62 mmHg
